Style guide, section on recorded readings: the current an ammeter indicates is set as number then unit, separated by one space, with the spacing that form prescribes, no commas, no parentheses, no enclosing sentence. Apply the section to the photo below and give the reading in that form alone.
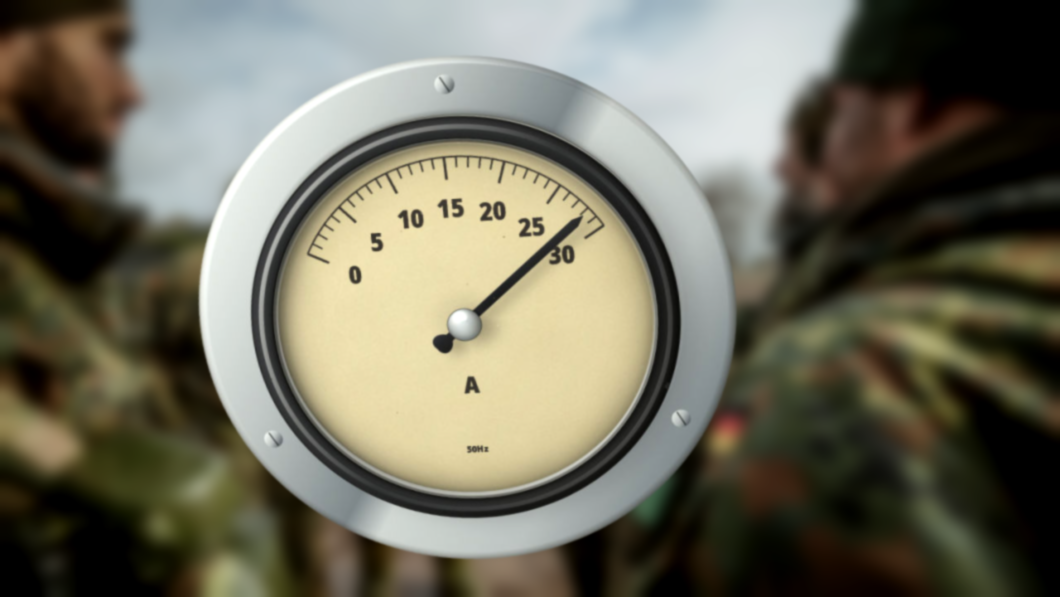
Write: 28 A
